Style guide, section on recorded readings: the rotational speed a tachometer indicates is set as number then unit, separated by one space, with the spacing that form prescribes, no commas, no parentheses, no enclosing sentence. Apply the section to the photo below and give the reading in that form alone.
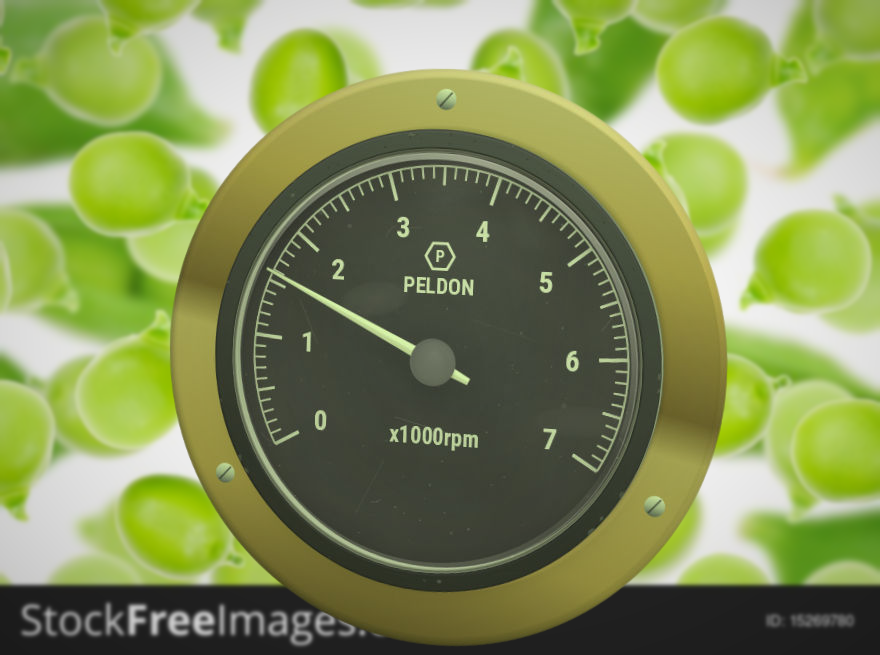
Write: 1600 rpm
